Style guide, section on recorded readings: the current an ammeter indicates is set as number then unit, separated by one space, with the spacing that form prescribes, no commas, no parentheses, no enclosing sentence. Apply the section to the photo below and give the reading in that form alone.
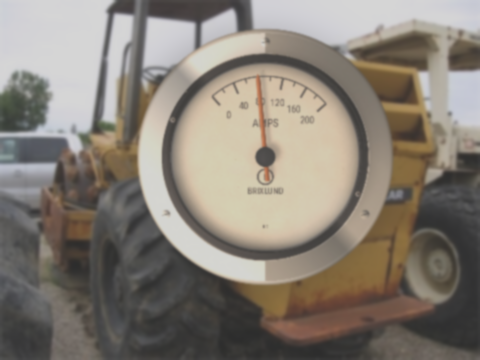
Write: 80 A
